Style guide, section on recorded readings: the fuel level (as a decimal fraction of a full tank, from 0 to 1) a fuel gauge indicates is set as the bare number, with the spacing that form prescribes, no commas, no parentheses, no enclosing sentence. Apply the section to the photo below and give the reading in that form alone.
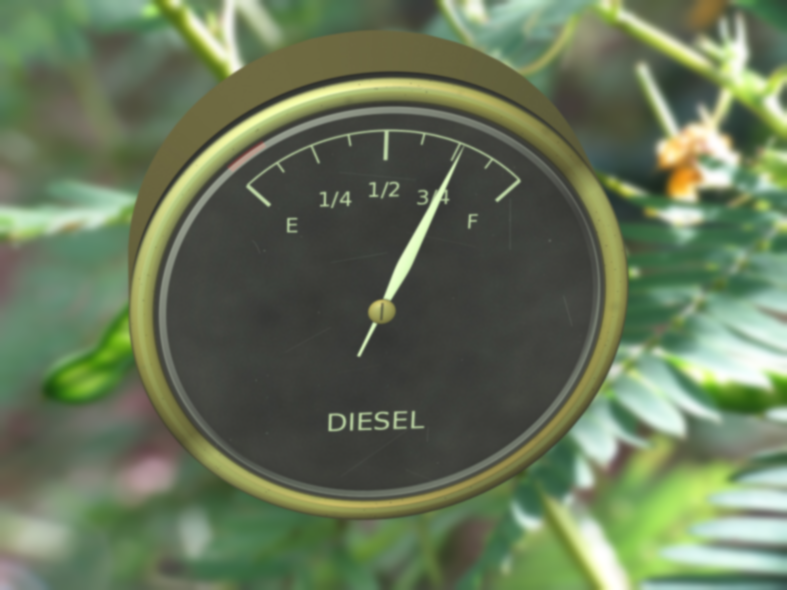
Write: 0.75
